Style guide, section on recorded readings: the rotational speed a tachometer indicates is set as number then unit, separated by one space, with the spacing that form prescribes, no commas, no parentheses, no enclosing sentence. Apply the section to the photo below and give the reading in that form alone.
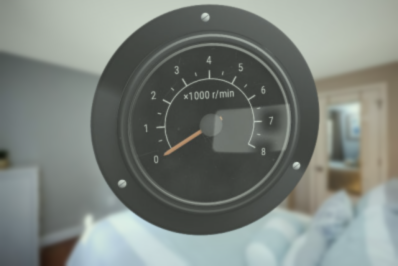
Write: 0 rpm
